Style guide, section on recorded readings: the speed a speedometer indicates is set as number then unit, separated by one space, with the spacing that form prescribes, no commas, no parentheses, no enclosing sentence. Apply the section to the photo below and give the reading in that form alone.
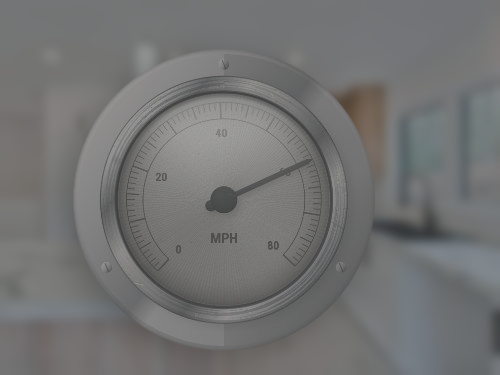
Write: 60 mph
